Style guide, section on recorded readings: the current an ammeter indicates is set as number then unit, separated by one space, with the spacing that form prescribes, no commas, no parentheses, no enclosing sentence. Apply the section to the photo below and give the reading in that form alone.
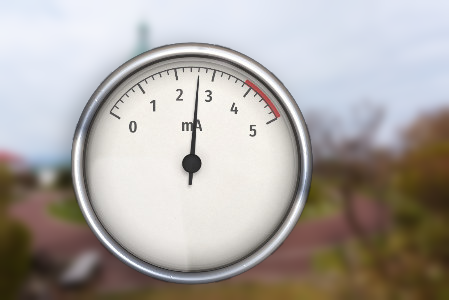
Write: 2.6 mA
